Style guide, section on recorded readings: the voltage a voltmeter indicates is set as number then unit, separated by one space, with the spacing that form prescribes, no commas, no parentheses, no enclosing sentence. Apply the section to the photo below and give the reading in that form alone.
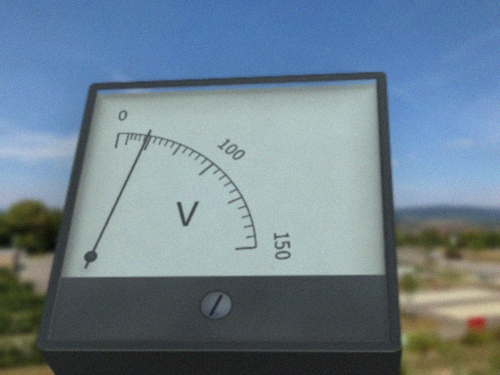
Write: 50 V
